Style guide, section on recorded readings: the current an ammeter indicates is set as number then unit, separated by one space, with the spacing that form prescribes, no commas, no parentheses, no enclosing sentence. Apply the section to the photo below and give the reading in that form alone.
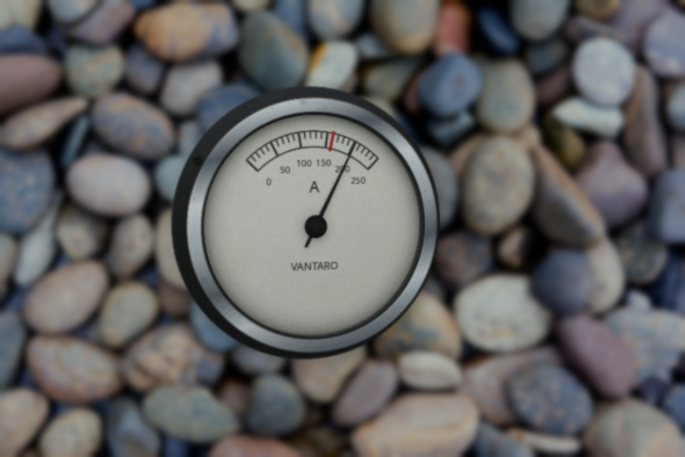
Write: 200 A
